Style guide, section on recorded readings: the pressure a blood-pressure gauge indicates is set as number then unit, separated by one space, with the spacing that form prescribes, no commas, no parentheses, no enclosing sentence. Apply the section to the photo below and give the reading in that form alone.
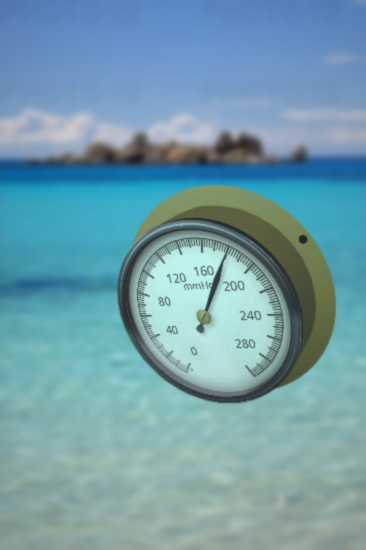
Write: 180 mmHg
